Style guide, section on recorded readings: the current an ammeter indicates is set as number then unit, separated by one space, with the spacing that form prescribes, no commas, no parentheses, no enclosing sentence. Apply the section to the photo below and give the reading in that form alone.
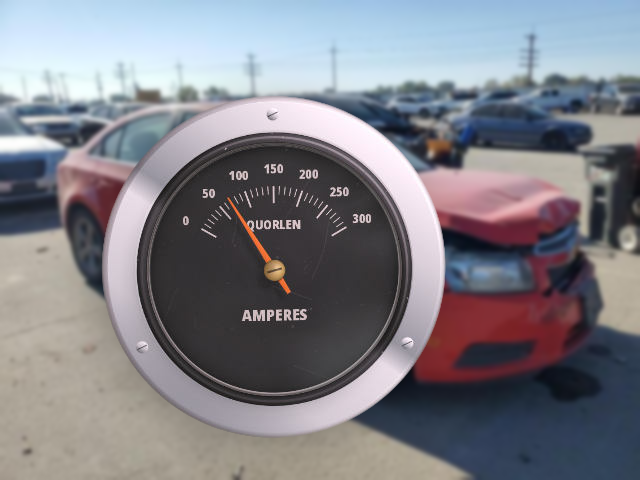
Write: 70 A
